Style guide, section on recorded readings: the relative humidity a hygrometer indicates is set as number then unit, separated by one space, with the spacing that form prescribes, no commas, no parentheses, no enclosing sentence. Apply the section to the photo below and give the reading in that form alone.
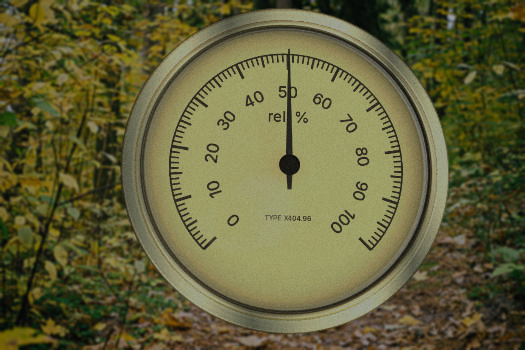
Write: 50 %
